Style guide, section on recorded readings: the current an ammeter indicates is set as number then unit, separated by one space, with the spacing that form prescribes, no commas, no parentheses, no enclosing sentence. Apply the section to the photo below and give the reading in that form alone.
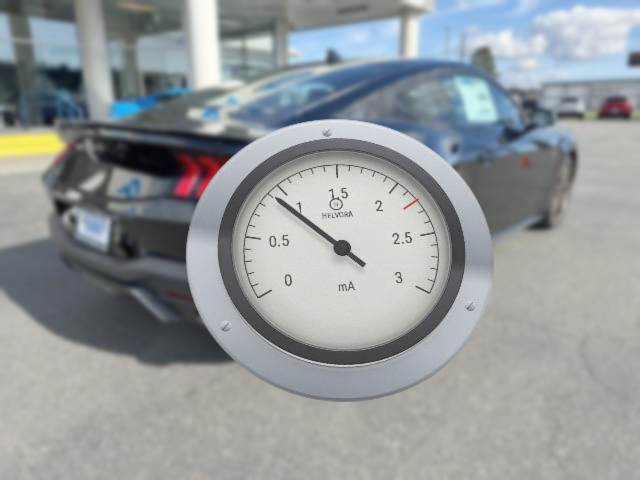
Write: 0.9 mA
